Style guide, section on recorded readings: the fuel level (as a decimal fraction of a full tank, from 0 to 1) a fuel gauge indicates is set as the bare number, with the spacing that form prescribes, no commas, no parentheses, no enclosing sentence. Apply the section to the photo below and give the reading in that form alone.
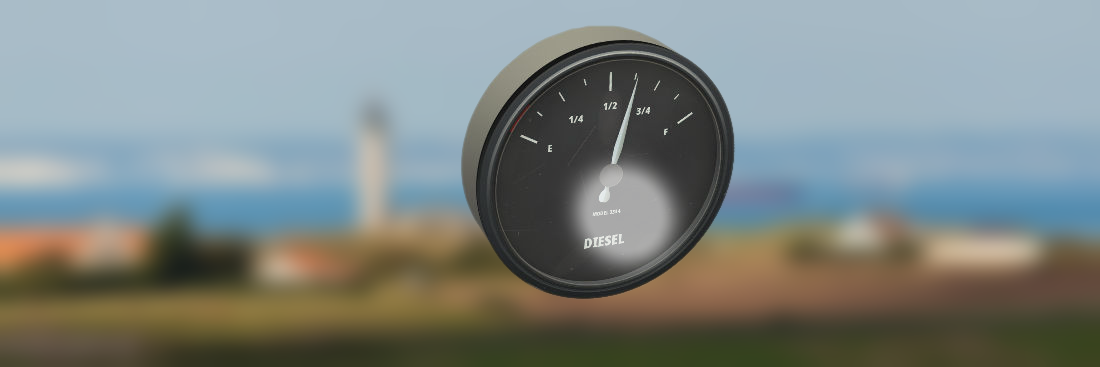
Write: 0.625
